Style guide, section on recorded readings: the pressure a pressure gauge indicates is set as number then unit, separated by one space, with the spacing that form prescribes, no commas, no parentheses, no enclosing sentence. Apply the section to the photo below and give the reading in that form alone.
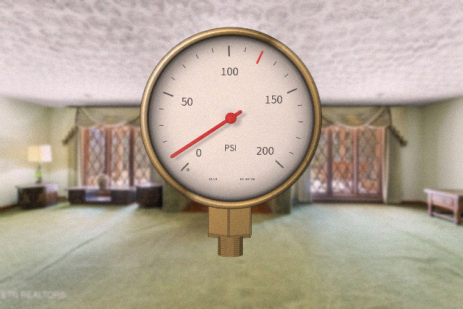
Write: 10 psi
